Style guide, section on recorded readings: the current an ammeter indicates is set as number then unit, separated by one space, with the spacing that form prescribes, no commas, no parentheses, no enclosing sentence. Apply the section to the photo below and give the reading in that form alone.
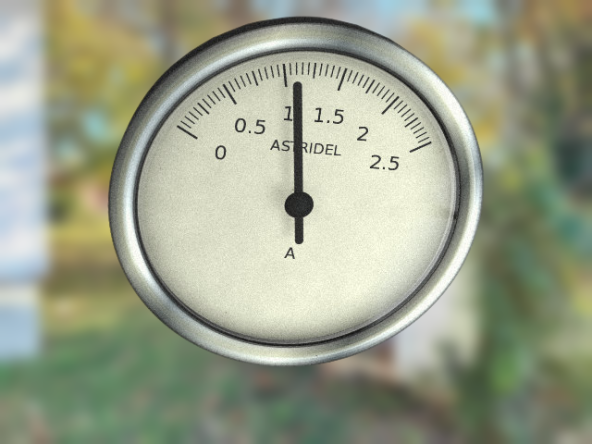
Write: 1.1 A
